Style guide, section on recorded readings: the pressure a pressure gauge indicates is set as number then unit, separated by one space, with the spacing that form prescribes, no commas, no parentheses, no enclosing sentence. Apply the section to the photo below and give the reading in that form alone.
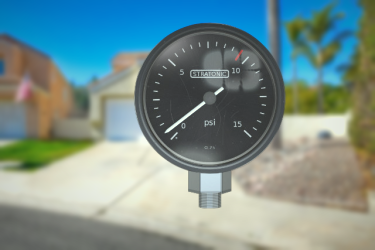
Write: 0.5 psi
